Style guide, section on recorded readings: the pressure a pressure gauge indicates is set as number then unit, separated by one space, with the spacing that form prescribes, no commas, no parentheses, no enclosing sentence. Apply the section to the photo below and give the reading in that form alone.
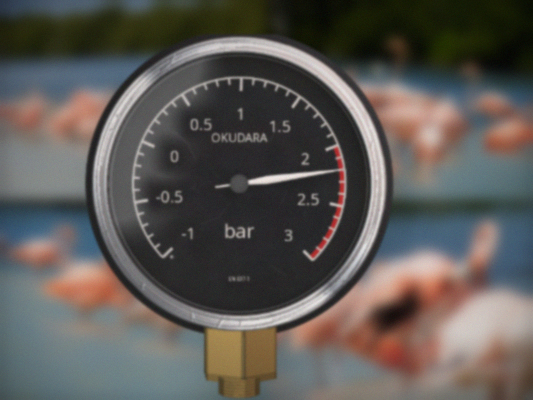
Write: 2.2 bar
